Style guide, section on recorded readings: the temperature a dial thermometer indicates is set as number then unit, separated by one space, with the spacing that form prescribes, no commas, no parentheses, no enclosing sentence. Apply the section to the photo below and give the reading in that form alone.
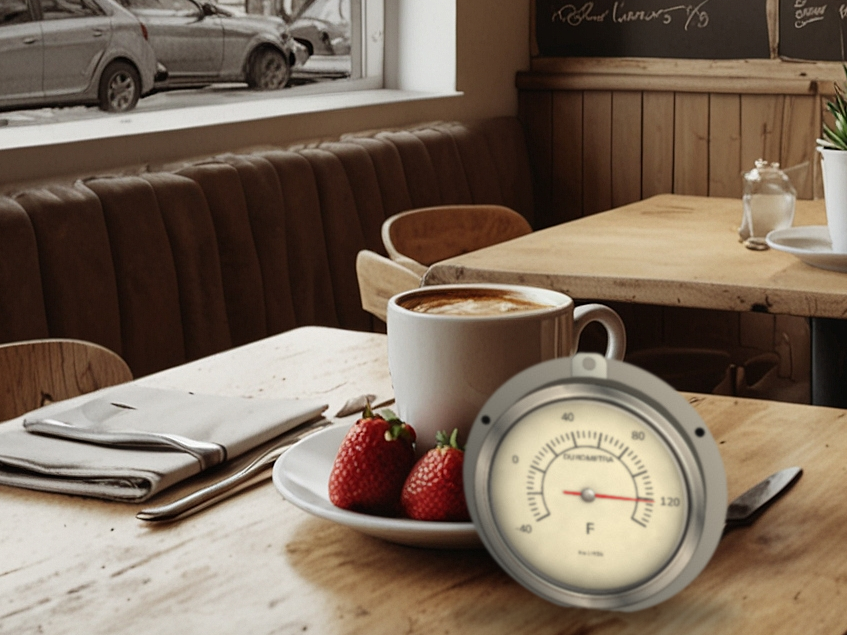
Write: 120 °F
